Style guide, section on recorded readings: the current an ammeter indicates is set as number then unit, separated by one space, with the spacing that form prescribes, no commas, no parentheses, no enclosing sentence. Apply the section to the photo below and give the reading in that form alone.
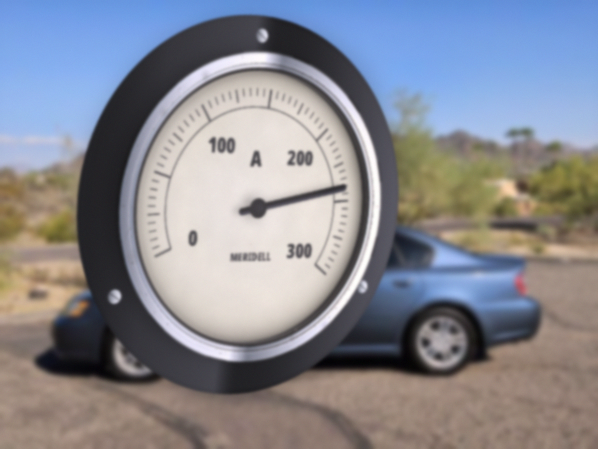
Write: 240 A
